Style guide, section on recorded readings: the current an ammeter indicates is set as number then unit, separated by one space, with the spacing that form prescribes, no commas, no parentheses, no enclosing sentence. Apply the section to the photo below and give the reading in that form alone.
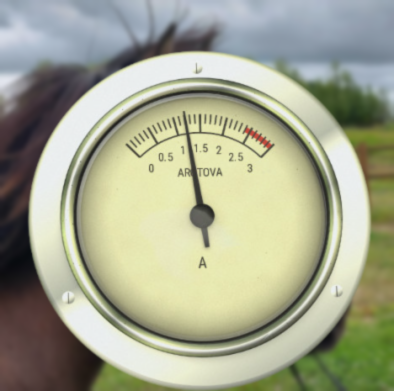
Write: 1.2 A
